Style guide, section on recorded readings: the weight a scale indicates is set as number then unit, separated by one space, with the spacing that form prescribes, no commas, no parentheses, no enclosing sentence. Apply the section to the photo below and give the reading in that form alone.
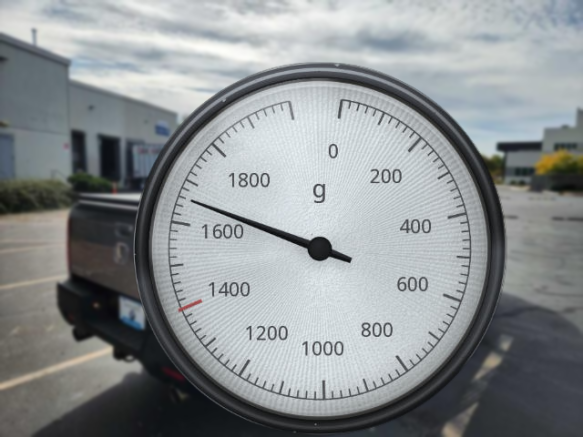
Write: 1660 g
